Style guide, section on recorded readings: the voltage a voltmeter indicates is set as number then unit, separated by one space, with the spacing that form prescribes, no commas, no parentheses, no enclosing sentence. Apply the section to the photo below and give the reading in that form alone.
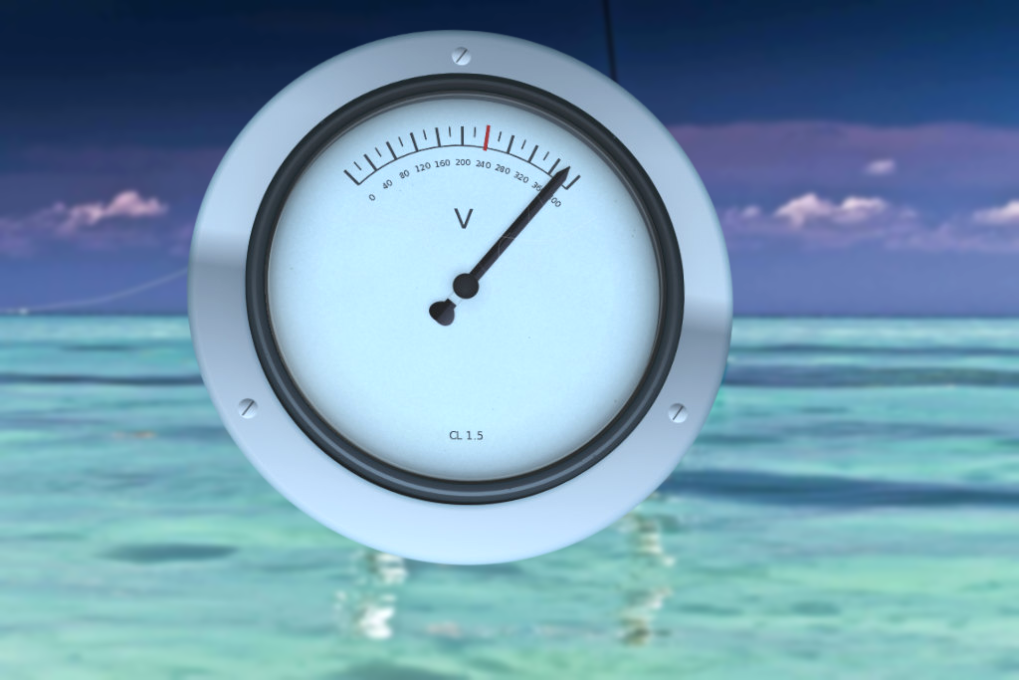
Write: 380 V
